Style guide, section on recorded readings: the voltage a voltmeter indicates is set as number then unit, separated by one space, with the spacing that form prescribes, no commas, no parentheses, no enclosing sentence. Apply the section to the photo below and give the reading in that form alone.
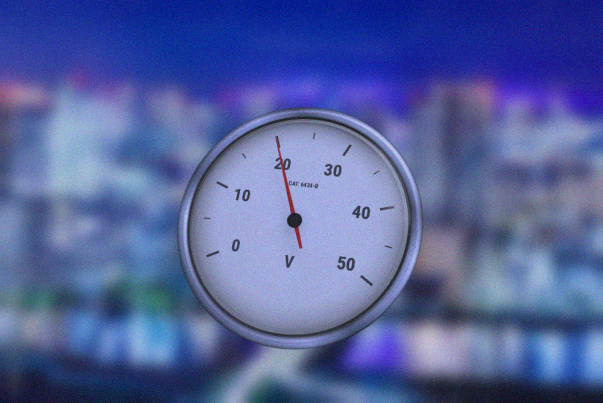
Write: 20 V
